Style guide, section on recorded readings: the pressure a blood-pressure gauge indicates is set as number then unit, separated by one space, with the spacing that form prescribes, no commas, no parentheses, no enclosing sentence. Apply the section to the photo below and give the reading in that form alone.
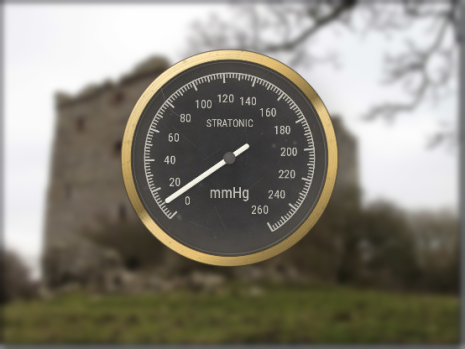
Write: 10 mmHg
